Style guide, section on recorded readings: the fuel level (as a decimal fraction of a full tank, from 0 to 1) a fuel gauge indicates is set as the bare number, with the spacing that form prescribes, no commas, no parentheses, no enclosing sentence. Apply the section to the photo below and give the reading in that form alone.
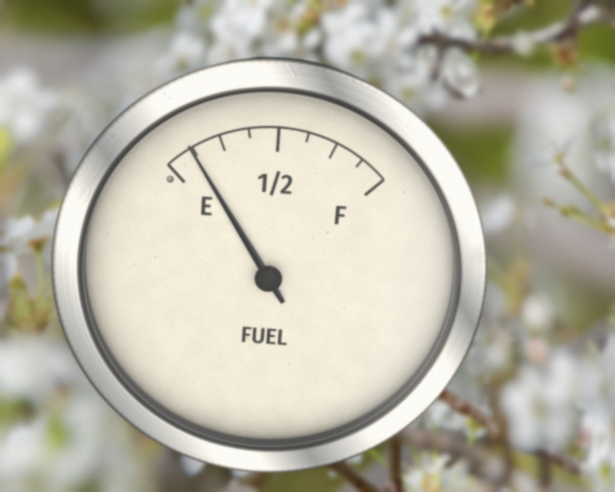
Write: 0.125
